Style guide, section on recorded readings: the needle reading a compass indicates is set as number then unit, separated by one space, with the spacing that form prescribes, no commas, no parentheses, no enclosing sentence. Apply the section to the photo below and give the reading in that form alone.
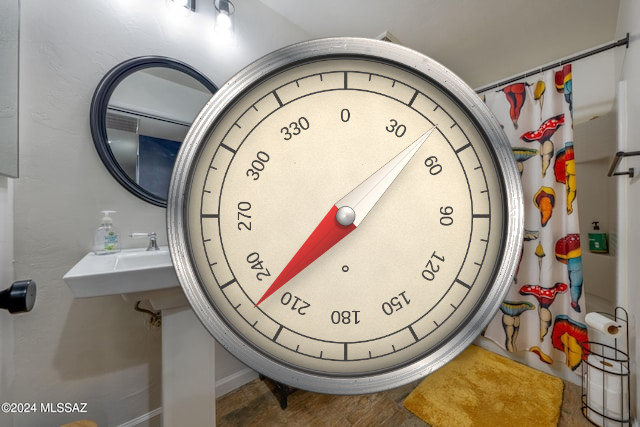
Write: 225 °
